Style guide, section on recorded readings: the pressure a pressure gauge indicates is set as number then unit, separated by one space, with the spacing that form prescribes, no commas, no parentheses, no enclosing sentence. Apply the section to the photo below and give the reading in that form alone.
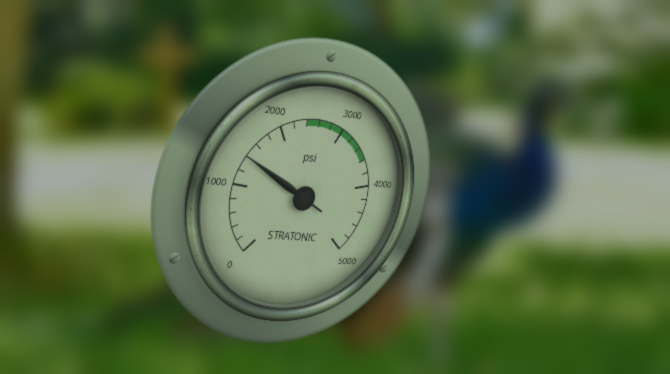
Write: 1400 psi
